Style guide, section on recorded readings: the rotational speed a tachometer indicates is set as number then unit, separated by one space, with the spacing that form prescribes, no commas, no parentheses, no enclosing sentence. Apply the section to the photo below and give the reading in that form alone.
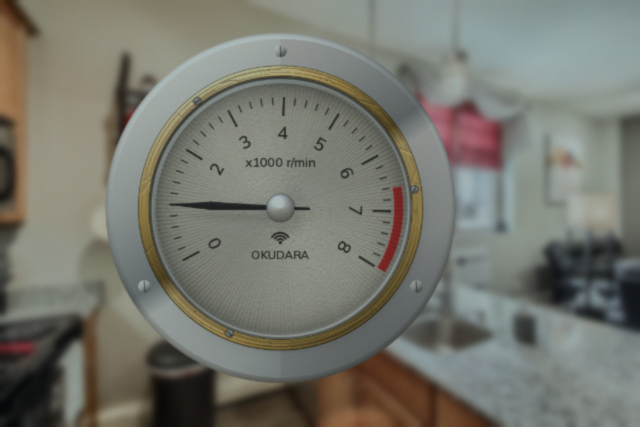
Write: 1000 rpm
